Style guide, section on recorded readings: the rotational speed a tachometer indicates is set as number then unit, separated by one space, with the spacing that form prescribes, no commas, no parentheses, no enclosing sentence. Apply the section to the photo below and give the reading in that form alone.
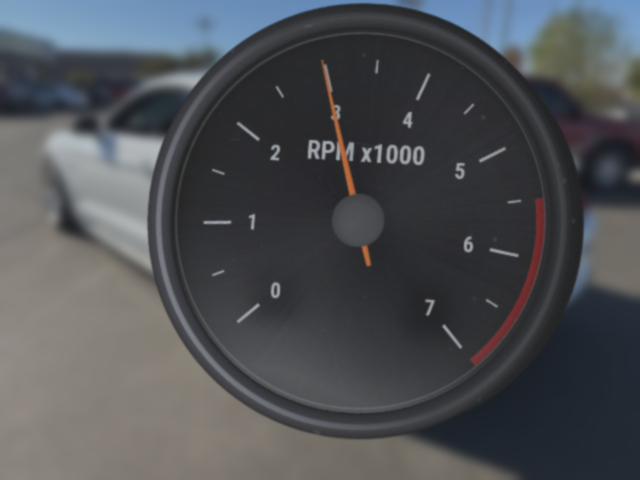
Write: 3000 rpm
